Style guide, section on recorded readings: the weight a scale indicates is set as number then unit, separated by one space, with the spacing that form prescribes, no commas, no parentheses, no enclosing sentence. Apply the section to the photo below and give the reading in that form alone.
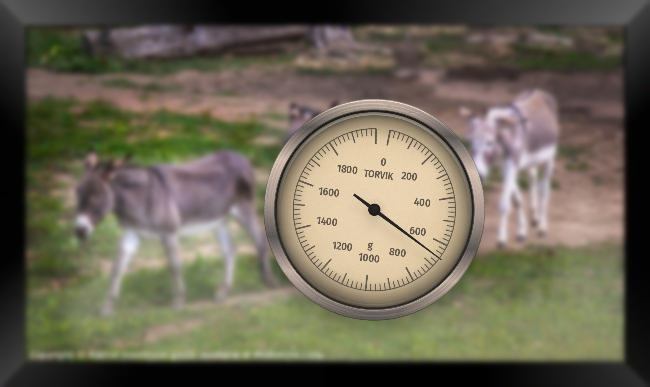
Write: 660 g
